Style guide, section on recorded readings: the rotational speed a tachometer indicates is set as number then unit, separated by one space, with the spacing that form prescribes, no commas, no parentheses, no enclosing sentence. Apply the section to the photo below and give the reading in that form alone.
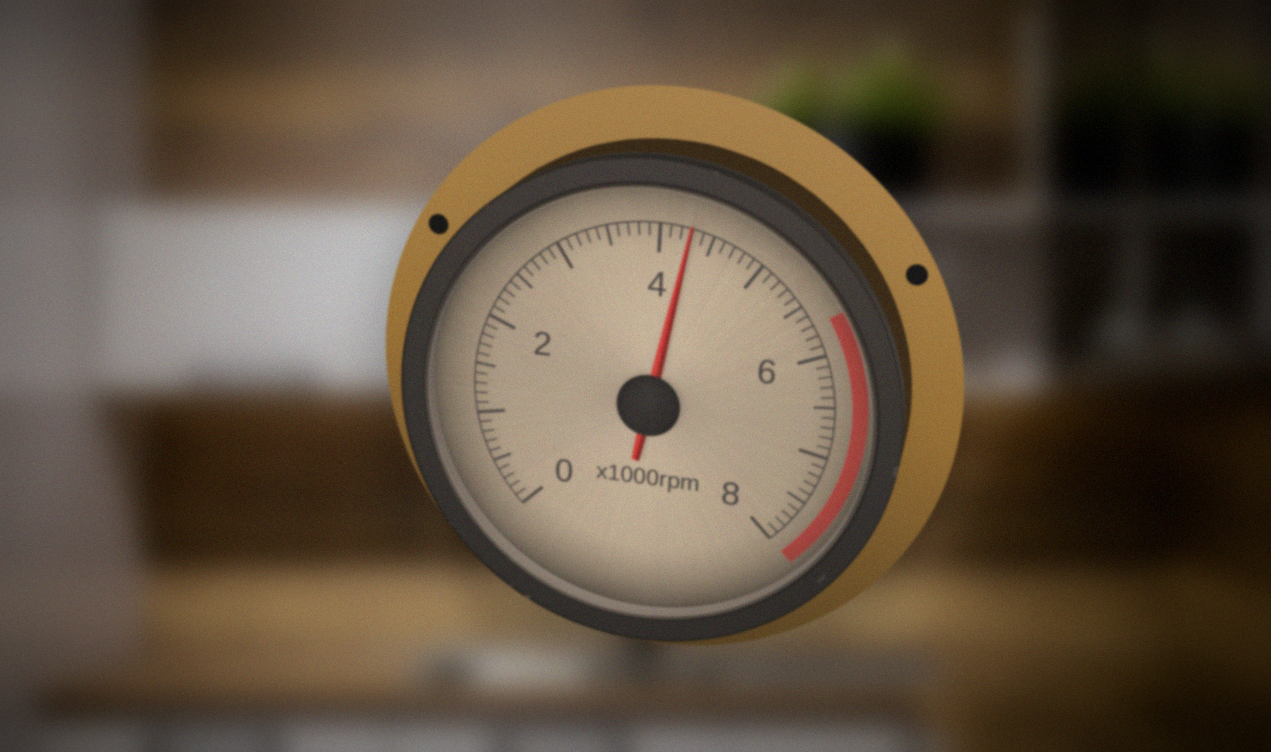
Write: 4300 rpm
